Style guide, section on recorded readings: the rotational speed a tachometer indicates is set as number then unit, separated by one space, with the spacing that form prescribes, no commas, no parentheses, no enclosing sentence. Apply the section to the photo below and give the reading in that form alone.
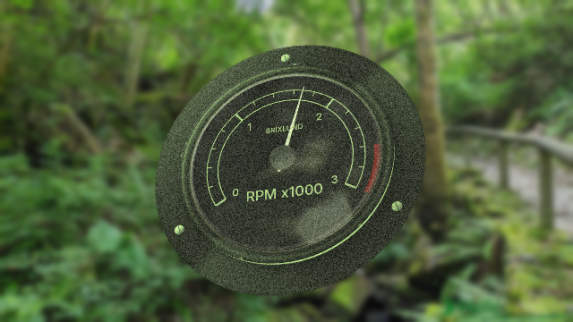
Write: 1700 rpm
